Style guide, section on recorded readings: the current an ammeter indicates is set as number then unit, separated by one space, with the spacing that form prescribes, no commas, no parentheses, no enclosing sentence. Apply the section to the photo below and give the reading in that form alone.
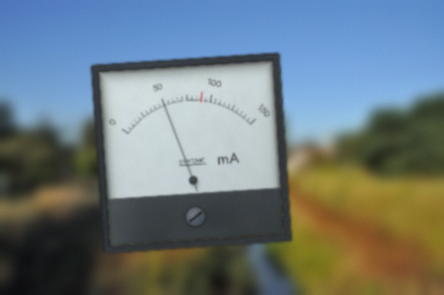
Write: 50 mA
